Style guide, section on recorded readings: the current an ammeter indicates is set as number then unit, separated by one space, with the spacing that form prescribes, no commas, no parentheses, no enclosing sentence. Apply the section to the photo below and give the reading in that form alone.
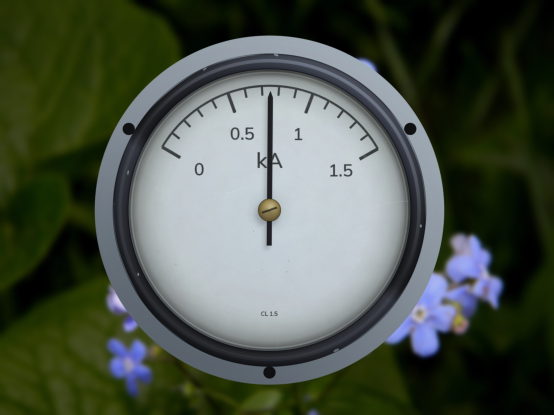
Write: 0.75 kA
